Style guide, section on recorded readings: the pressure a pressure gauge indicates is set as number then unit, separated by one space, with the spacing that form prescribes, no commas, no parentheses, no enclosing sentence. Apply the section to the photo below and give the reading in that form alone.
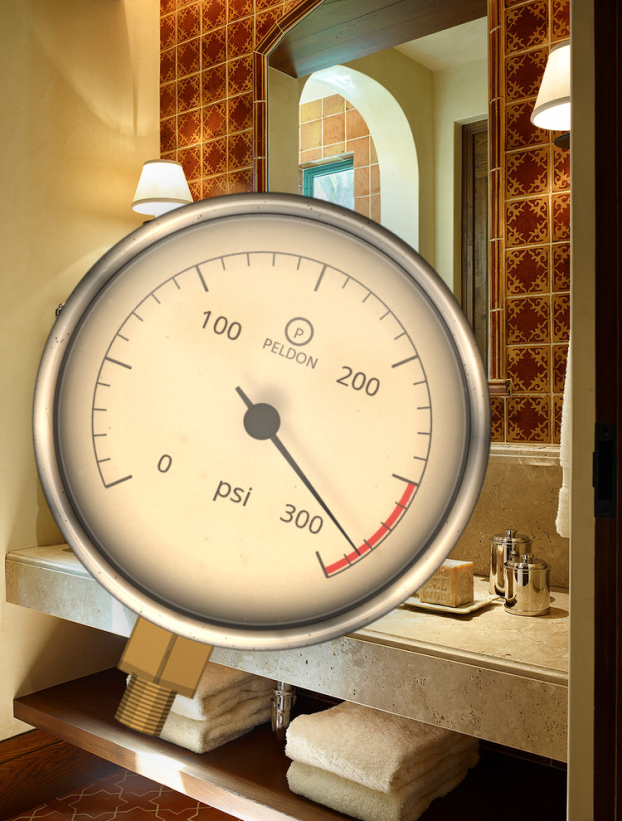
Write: 285 psi
